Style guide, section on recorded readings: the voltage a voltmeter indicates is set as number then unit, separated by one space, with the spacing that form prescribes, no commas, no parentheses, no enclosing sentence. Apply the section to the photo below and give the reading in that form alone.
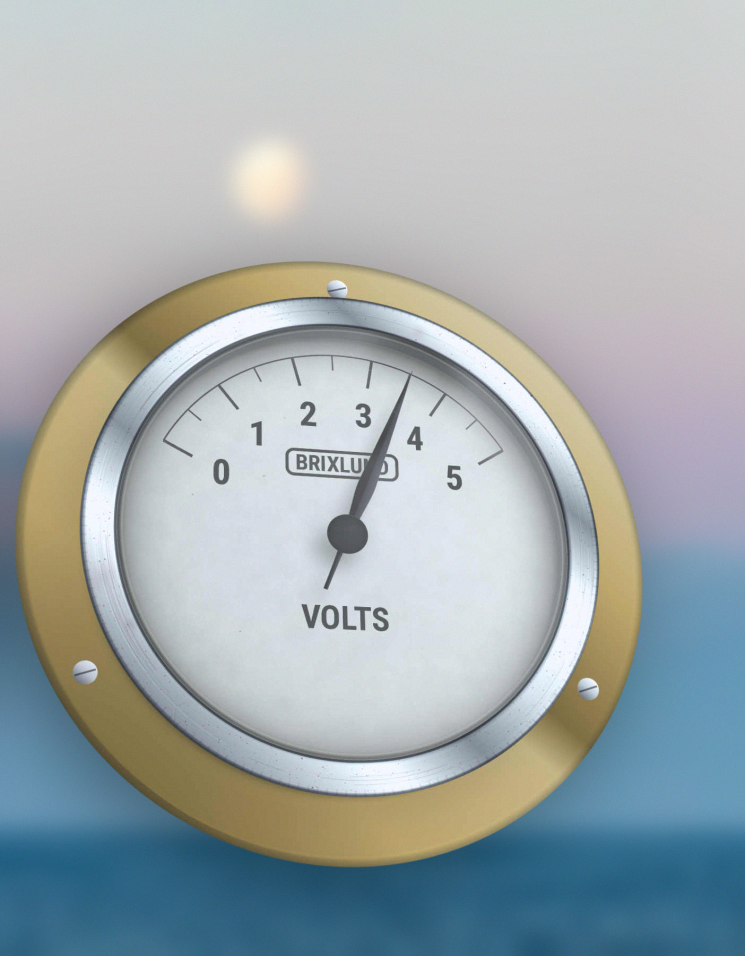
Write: 3.5 V
